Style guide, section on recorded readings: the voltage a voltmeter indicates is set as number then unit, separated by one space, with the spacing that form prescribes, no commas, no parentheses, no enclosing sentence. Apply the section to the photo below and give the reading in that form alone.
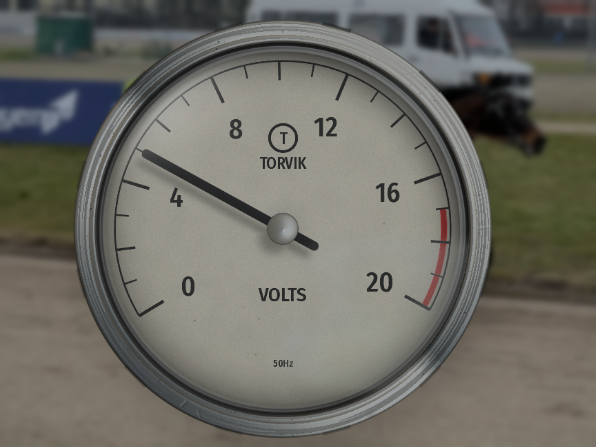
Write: 5 V
